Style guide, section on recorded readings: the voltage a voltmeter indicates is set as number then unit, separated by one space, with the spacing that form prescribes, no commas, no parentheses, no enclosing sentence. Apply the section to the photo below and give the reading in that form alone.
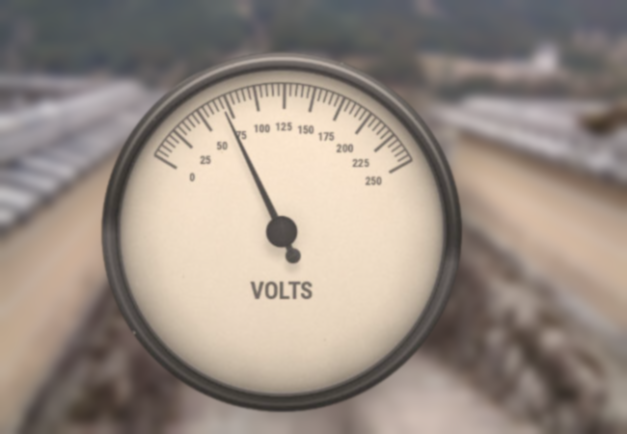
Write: 70 V
